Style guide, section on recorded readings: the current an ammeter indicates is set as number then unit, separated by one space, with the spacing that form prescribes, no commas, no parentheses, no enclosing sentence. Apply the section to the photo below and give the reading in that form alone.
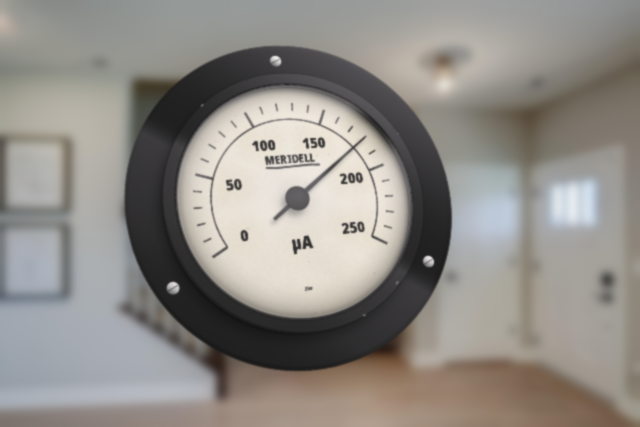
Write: 180 µA
